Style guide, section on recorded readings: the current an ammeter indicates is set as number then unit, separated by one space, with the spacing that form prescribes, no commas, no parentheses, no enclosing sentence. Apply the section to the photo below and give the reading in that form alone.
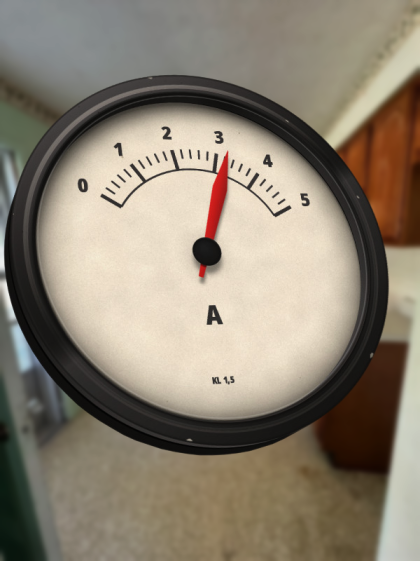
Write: 3.2 A
